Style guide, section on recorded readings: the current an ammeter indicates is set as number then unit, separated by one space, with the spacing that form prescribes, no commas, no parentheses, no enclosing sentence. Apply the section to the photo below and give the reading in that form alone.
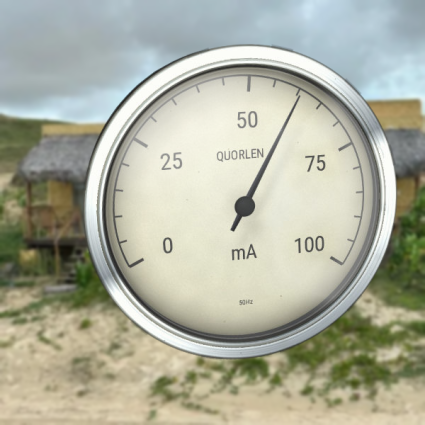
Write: 60 mA
